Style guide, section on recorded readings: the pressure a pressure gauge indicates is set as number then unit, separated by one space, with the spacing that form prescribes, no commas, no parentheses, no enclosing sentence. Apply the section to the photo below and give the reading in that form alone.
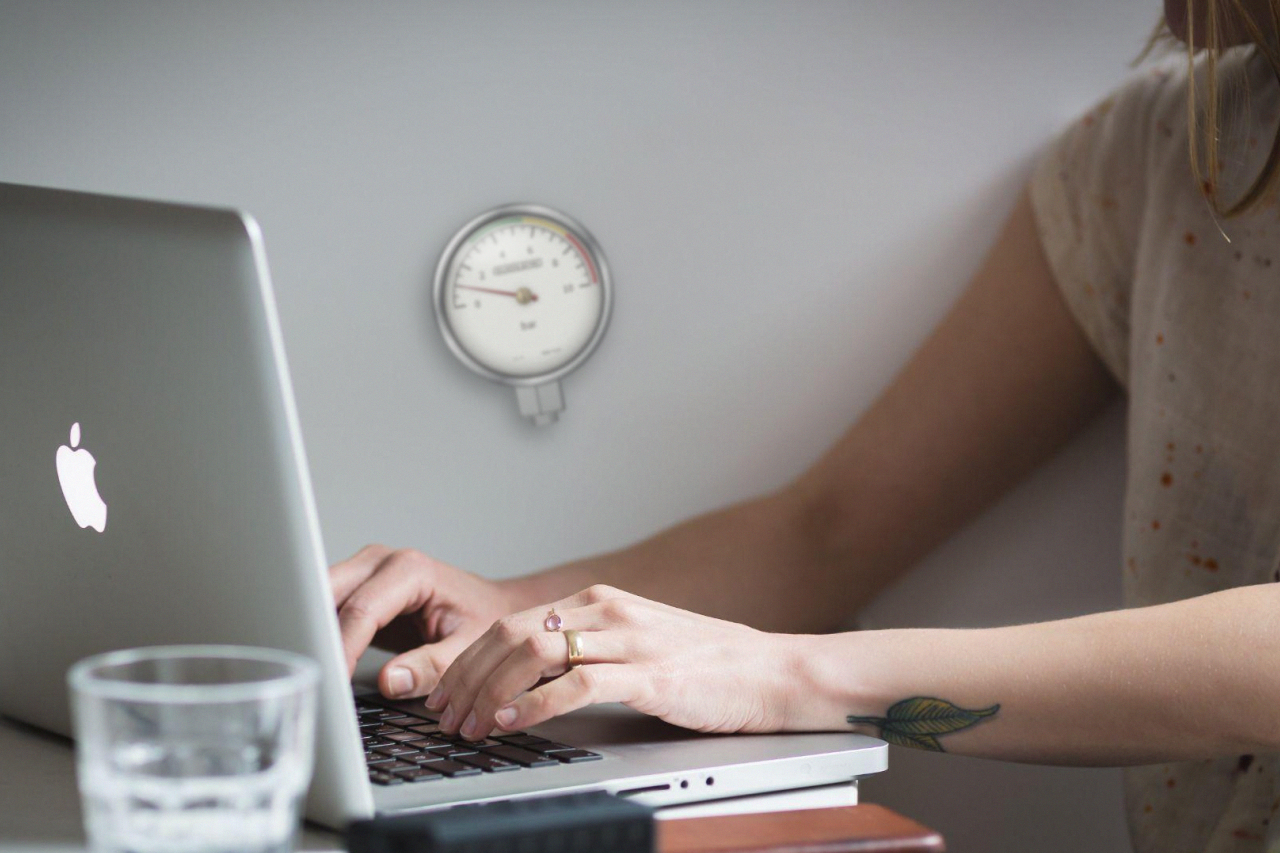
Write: 1 bar
